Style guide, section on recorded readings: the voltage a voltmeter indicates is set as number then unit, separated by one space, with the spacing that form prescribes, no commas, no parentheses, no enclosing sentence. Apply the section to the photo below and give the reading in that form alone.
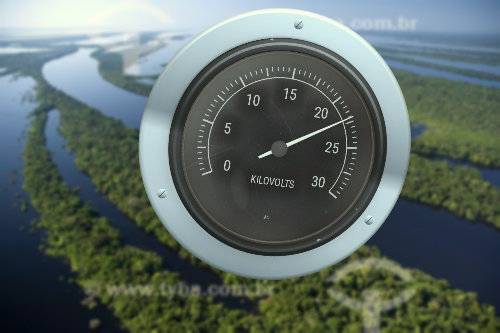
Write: 22 kV
